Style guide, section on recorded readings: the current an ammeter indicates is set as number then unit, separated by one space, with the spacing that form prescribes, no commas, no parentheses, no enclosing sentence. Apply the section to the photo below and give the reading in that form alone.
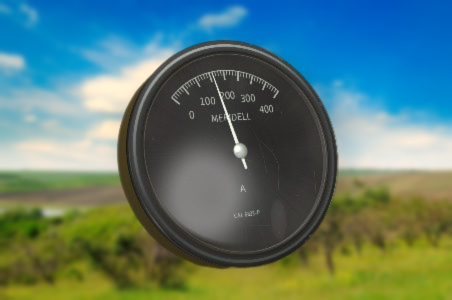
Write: 150 A
